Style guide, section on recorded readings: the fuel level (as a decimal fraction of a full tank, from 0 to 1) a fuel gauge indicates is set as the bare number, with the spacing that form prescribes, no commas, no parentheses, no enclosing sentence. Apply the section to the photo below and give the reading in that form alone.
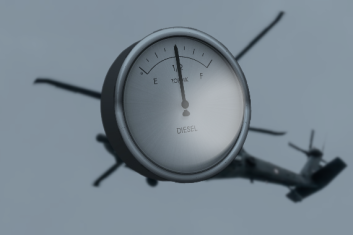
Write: 0.5
